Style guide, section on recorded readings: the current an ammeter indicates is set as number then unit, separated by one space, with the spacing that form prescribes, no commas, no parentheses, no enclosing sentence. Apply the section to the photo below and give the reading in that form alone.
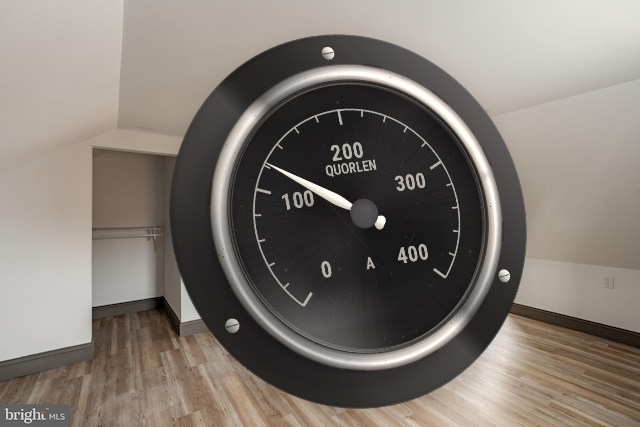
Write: 120 A
